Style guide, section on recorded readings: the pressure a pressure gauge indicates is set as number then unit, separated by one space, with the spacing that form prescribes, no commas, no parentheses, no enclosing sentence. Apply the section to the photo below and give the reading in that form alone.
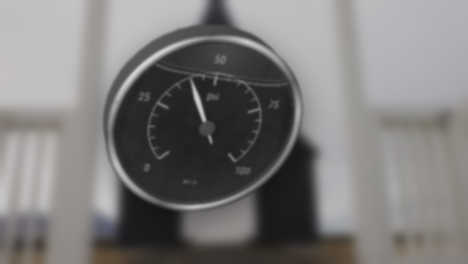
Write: 40 psi
